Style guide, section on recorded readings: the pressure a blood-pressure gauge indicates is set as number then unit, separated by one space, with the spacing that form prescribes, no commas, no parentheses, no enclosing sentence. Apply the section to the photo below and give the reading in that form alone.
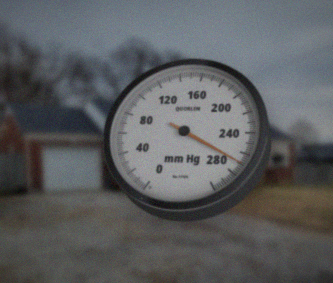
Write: 270 mmHg
